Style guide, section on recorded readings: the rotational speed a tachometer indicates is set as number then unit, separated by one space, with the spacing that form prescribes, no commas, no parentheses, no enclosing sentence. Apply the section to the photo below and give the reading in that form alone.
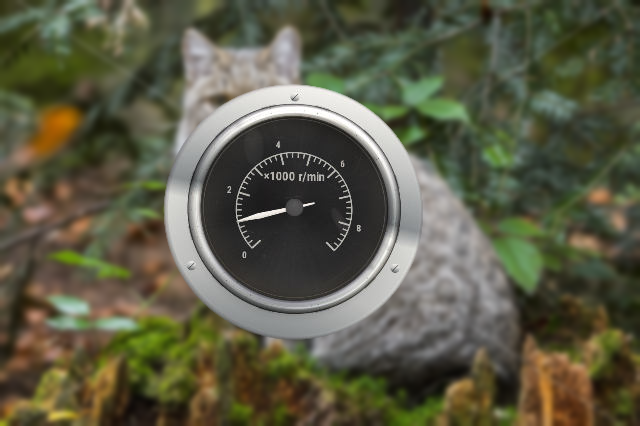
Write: 1000 rpm
